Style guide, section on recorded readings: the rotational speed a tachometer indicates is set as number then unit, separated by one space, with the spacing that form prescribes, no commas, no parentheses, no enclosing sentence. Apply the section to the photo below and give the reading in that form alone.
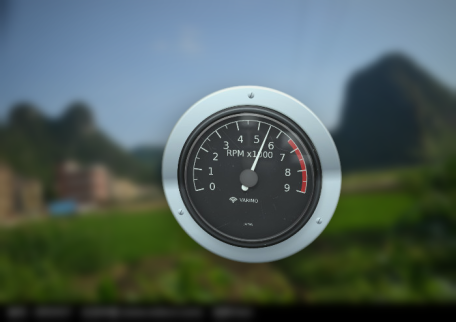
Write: 5500 rpm
